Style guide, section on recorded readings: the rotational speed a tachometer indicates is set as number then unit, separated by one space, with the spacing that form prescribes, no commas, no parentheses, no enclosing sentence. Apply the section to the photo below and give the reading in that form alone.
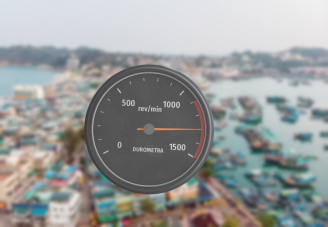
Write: 1300 rpm
